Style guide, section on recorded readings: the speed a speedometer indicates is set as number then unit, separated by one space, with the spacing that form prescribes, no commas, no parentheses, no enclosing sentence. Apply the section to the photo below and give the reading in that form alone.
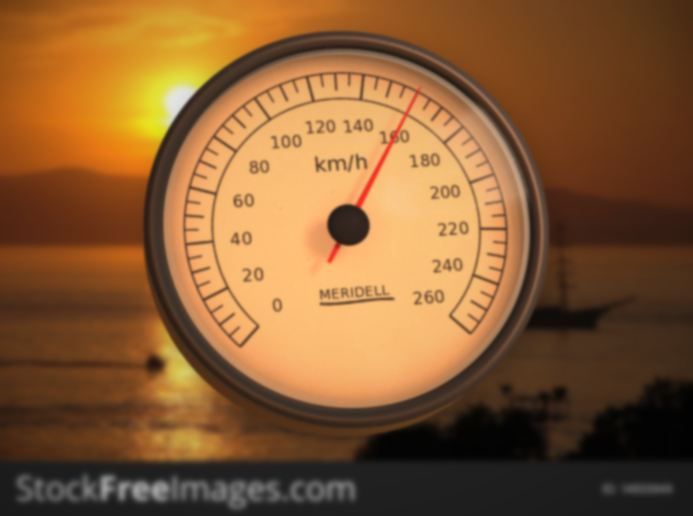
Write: 160 km/h
